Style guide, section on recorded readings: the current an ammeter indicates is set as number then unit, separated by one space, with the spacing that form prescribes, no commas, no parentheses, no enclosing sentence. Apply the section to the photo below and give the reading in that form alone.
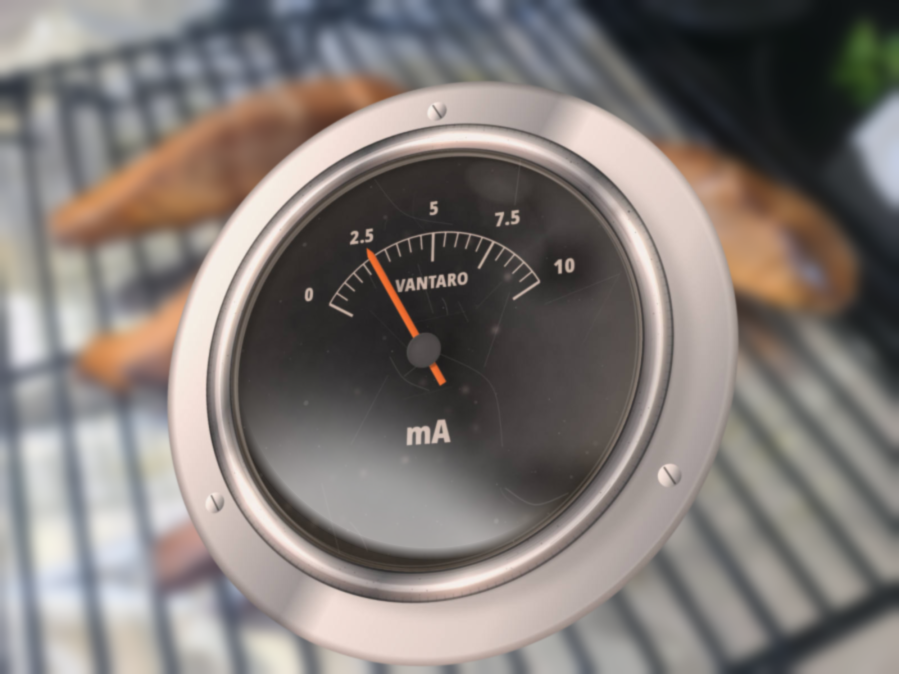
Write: 2.5 mA
